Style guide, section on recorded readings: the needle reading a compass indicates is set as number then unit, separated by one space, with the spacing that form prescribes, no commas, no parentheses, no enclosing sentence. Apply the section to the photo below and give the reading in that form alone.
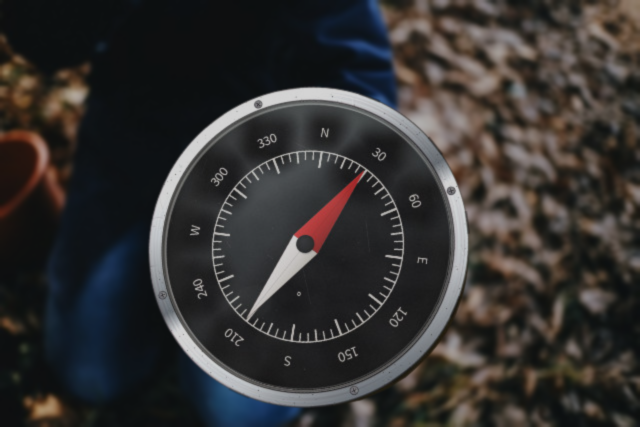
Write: 30 °
